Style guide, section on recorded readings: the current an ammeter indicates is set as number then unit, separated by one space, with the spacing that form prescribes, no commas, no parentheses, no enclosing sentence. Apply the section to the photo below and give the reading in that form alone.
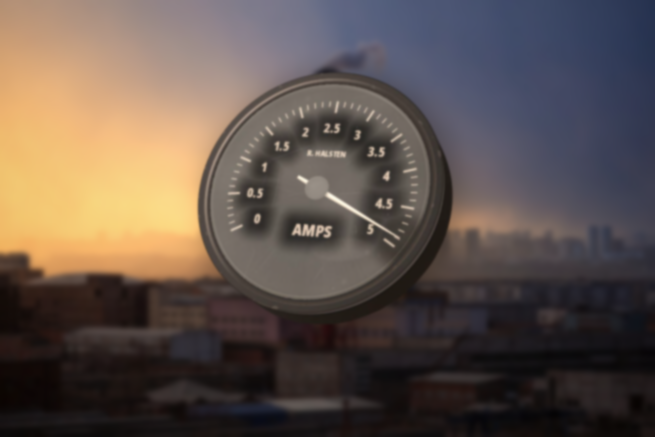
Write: 4.9 A
